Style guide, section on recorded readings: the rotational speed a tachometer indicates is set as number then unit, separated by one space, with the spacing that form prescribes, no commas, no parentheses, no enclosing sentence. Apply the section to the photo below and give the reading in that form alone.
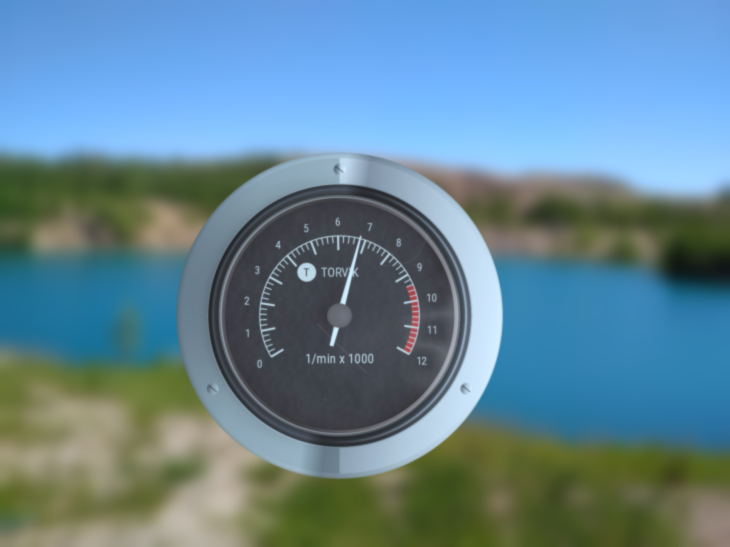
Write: 6800 rpm
